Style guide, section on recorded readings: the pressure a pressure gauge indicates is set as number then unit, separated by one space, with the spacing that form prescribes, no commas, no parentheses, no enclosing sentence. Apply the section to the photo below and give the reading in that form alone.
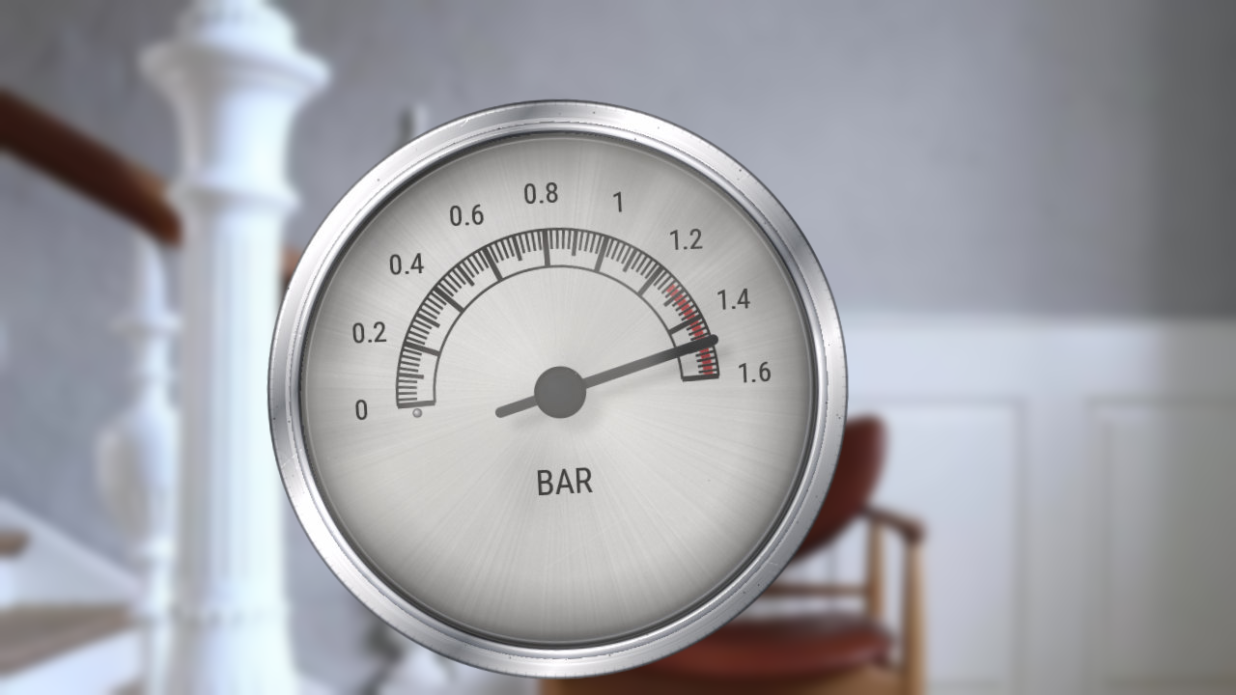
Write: 1.48 bar
